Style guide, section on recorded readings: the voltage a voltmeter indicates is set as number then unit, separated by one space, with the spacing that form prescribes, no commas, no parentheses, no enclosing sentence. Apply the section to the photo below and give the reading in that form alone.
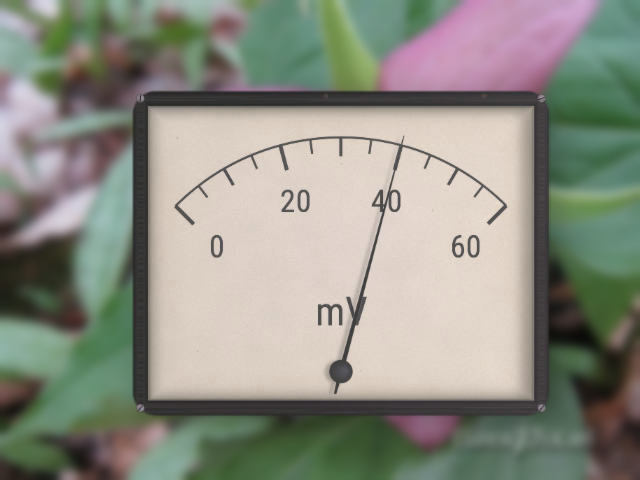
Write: 40 mV
